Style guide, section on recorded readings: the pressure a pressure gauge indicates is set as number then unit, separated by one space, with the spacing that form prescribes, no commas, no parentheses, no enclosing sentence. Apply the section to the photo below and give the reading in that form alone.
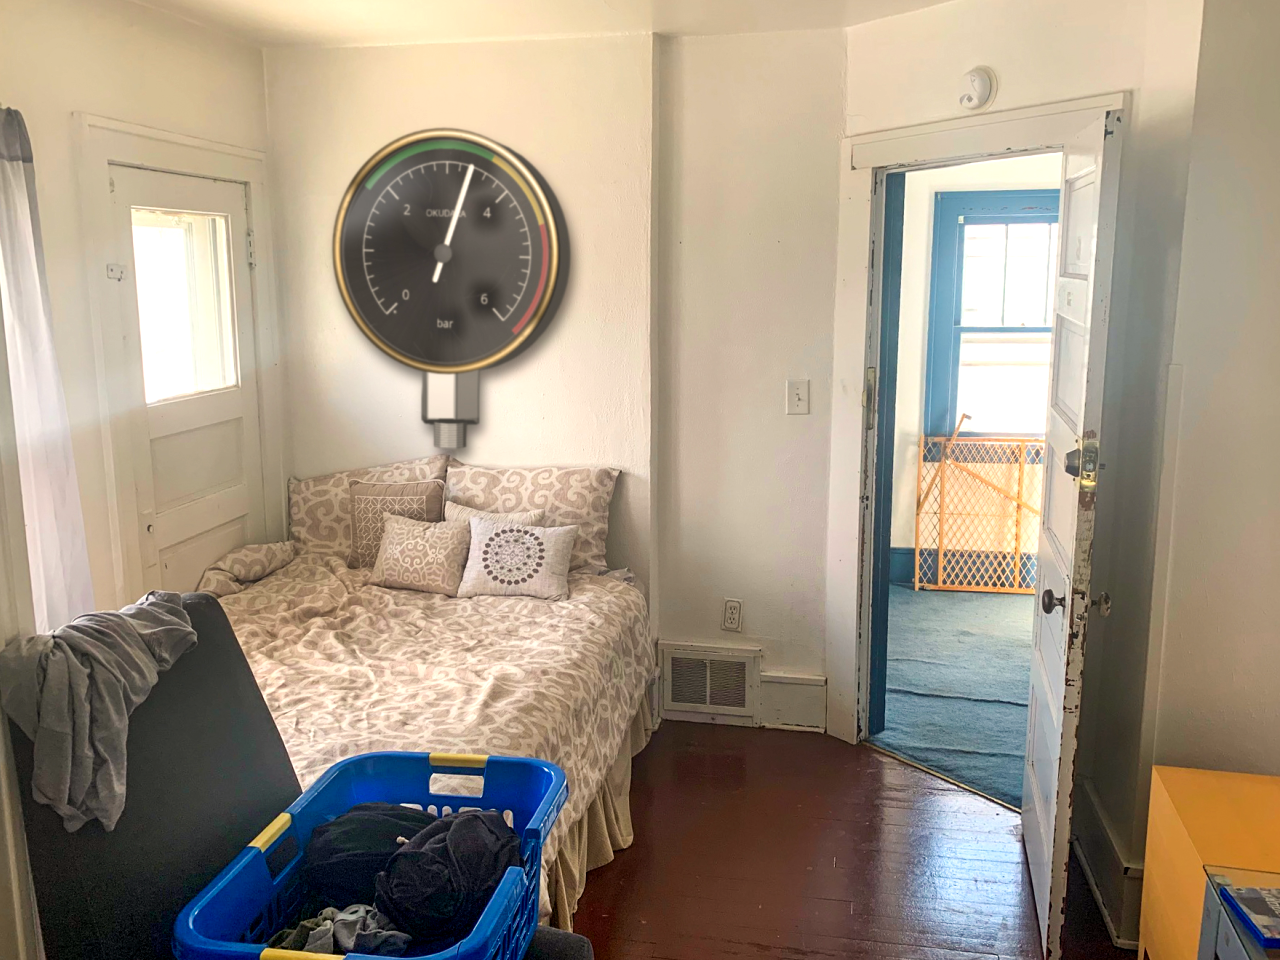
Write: 3.4 bar
